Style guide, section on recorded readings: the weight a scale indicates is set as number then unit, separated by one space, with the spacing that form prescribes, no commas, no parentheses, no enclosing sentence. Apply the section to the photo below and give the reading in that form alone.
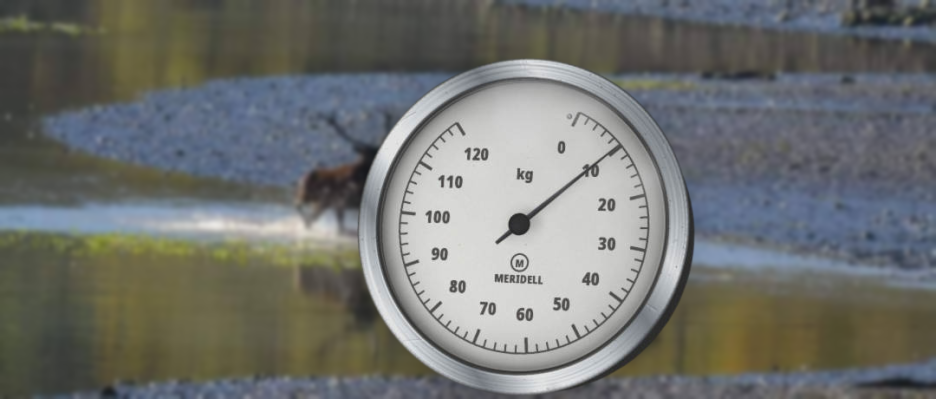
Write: 10 kg
